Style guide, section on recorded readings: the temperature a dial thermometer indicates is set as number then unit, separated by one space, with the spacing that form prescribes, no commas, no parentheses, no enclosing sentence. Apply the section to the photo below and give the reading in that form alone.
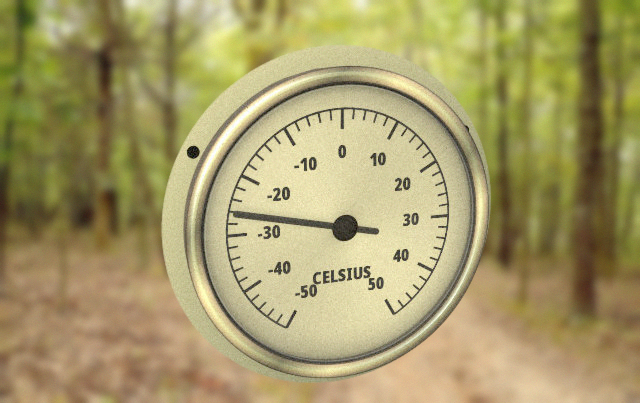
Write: -26 °C
